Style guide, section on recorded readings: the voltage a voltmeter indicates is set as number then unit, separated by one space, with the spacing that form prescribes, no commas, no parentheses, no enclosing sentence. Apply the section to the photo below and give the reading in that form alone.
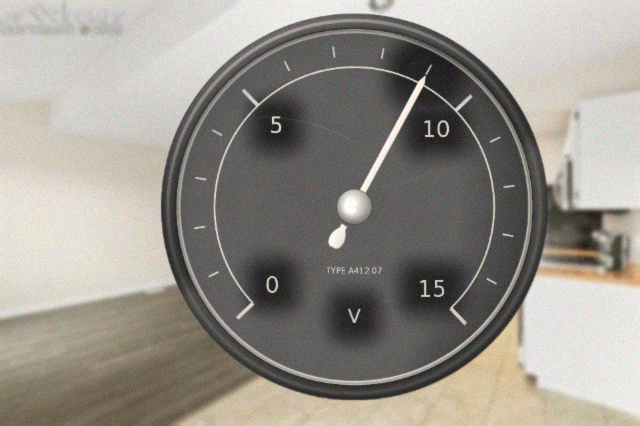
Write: 9 V
